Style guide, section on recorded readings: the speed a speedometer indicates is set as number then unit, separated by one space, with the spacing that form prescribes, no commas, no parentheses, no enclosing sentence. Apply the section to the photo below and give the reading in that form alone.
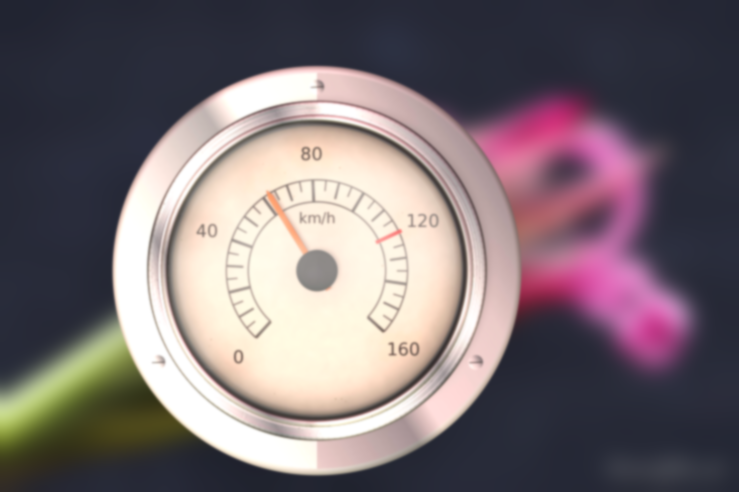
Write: 62.5 km/h
